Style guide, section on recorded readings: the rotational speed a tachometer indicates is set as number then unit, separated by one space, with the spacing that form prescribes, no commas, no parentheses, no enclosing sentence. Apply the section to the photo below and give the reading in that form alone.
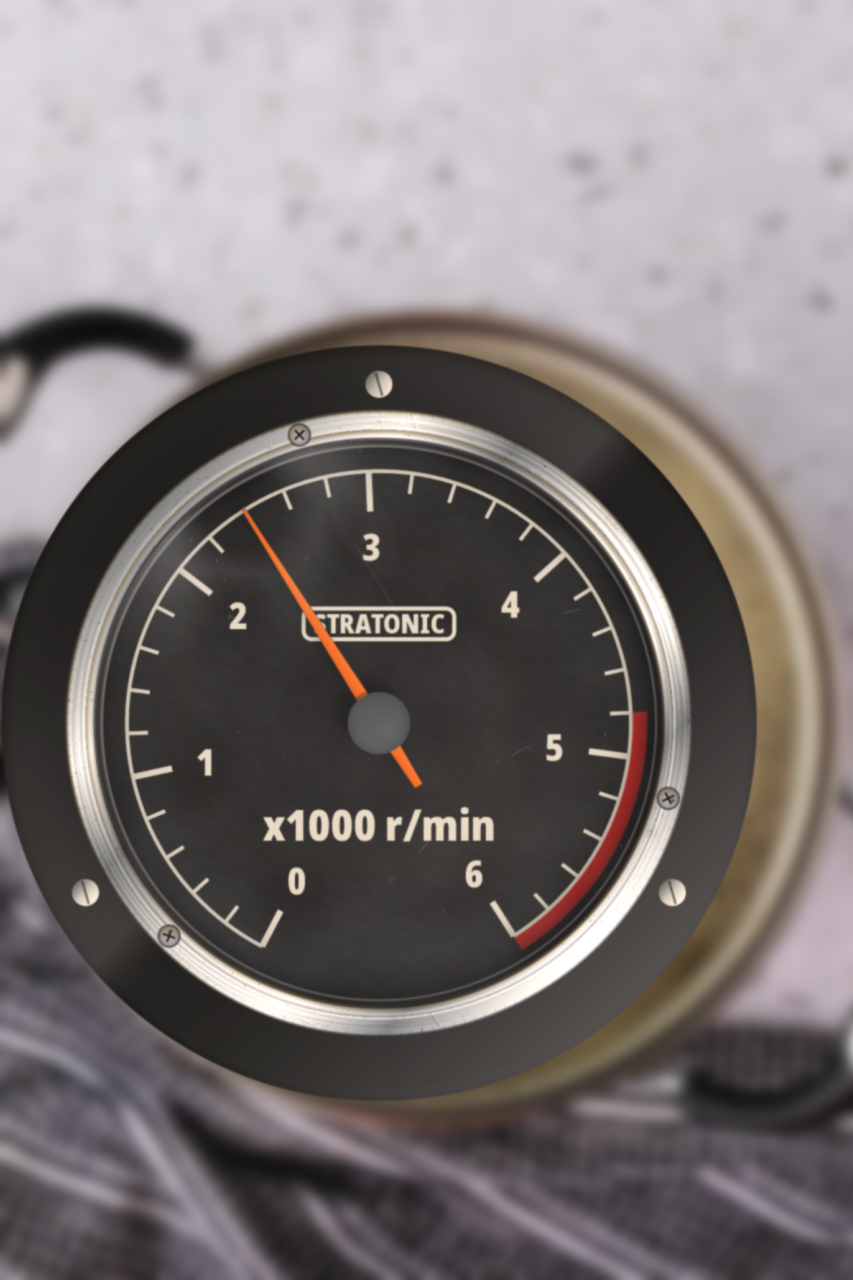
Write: 2400 rpm
